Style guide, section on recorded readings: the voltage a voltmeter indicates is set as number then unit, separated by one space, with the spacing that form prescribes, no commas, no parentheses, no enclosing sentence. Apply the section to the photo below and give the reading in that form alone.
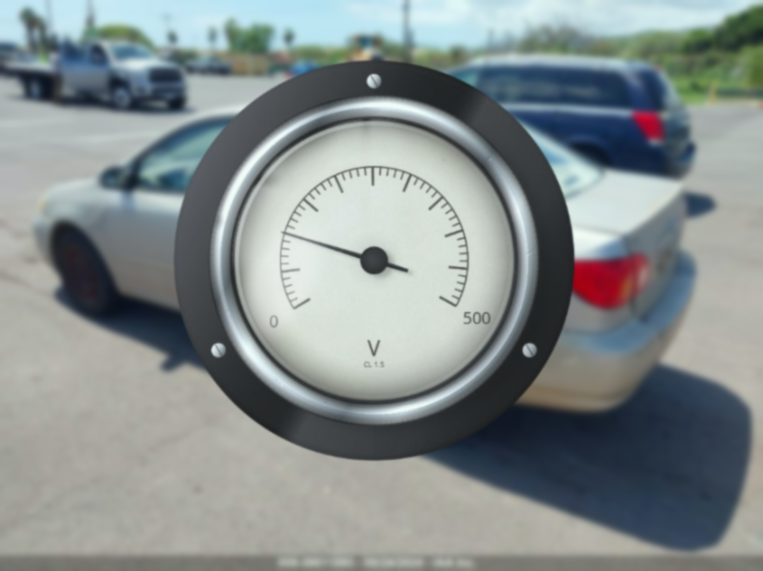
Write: 100 V
